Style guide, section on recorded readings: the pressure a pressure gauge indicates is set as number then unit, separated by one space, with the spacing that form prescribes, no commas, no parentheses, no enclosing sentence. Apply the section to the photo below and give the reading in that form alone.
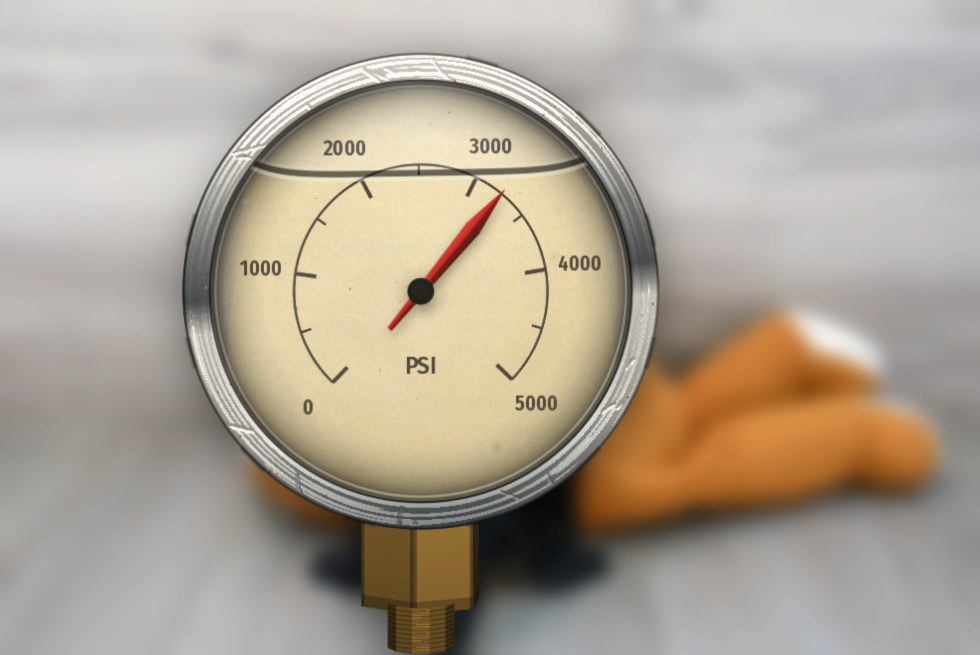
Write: 3250 psi
